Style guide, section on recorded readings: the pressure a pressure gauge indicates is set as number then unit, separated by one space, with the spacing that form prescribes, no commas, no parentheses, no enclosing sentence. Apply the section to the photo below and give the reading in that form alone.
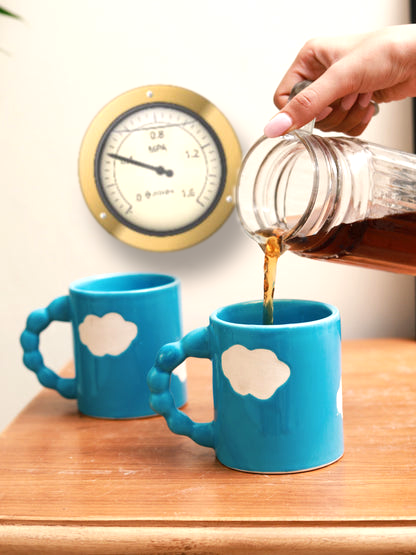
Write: 0.4 MPa
